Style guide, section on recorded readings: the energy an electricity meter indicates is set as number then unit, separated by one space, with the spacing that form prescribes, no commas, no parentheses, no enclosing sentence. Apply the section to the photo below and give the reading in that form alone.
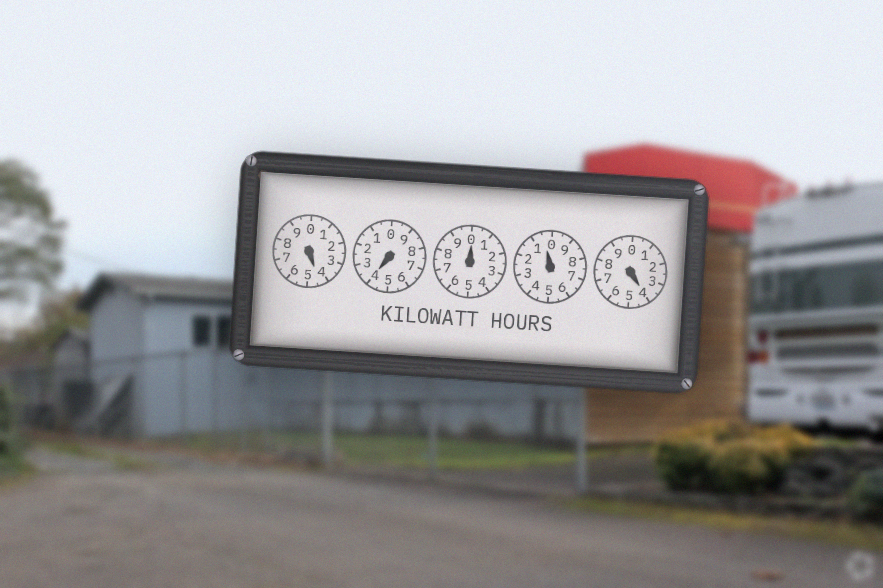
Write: 44004 kWh
